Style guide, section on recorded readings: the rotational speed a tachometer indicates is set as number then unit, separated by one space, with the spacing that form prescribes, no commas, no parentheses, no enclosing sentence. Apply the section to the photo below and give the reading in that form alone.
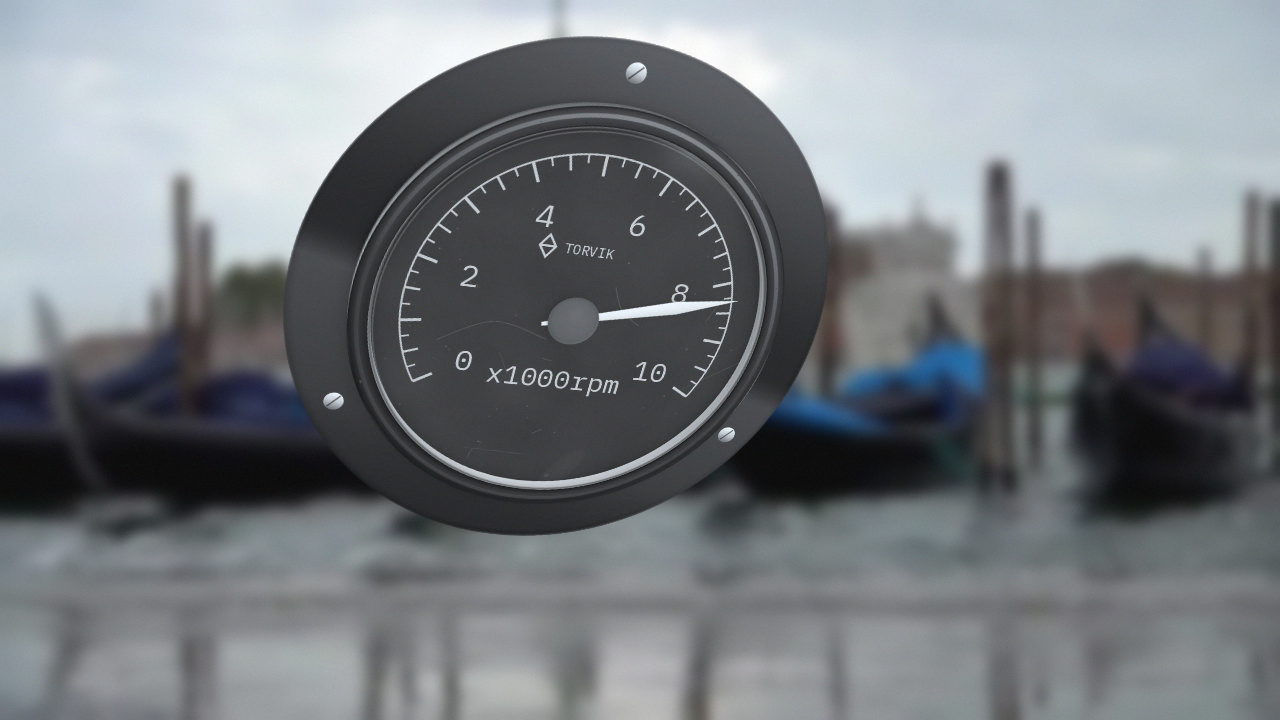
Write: 8250 rpm
